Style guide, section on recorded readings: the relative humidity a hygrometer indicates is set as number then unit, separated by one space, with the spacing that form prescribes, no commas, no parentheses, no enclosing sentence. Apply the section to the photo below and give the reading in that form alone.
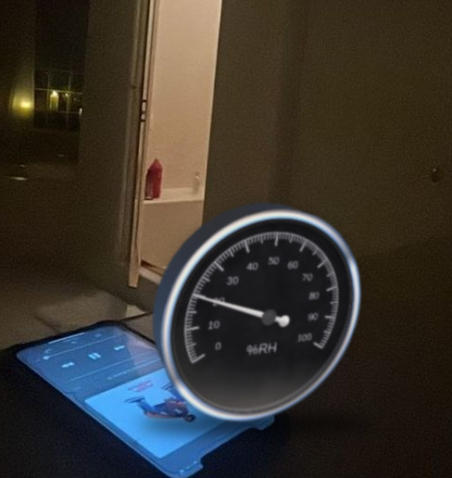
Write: 20 %
